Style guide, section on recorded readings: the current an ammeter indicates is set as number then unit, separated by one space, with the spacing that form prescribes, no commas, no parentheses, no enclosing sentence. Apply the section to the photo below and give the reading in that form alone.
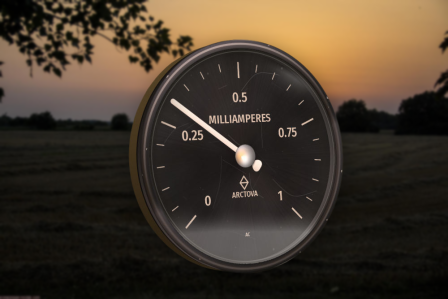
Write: 0.3 mA
